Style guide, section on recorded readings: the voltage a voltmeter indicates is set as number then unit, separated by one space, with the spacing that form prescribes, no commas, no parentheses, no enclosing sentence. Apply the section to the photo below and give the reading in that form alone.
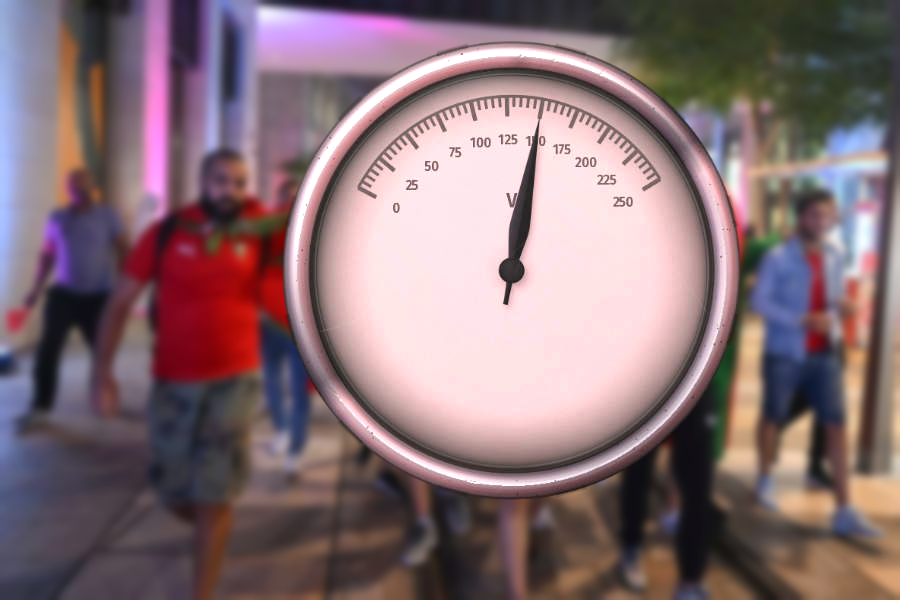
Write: 150 V
